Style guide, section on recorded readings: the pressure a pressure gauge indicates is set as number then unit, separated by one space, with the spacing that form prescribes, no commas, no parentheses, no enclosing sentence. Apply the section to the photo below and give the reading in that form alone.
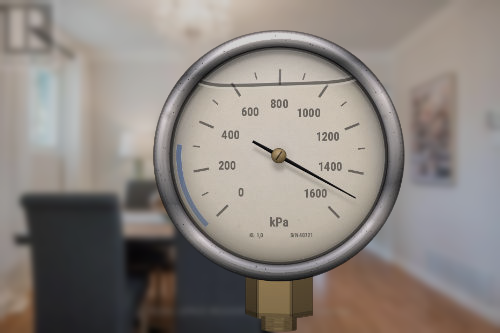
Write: 1500 kPa
